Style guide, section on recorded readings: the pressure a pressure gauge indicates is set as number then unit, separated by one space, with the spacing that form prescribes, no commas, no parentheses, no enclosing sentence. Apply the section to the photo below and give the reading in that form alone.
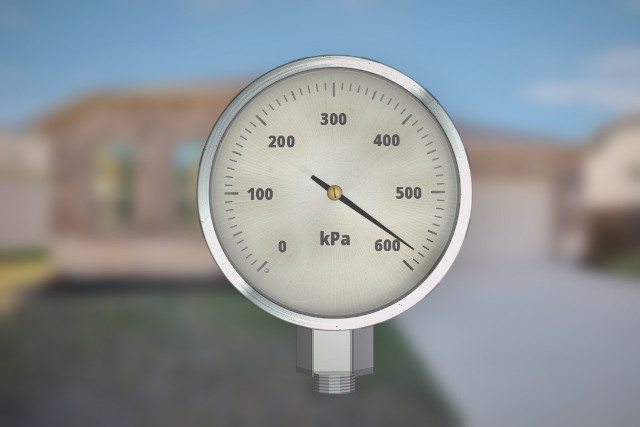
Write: 580 kPa
